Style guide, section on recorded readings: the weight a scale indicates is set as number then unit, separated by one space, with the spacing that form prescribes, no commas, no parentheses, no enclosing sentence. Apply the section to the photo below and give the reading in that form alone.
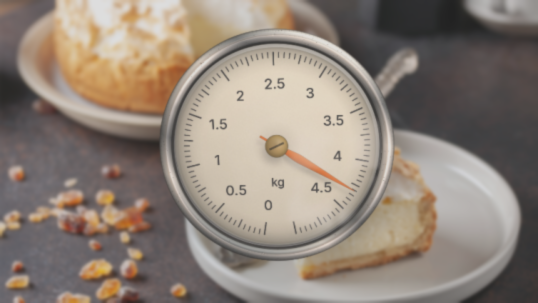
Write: 4.3 kg
